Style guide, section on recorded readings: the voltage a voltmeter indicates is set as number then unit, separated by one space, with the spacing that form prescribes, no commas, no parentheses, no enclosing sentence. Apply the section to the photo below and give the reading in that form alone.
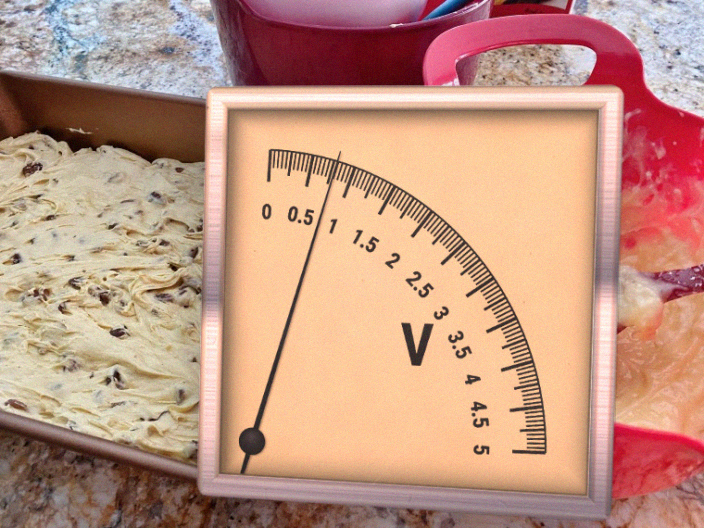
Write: 0.8 V
